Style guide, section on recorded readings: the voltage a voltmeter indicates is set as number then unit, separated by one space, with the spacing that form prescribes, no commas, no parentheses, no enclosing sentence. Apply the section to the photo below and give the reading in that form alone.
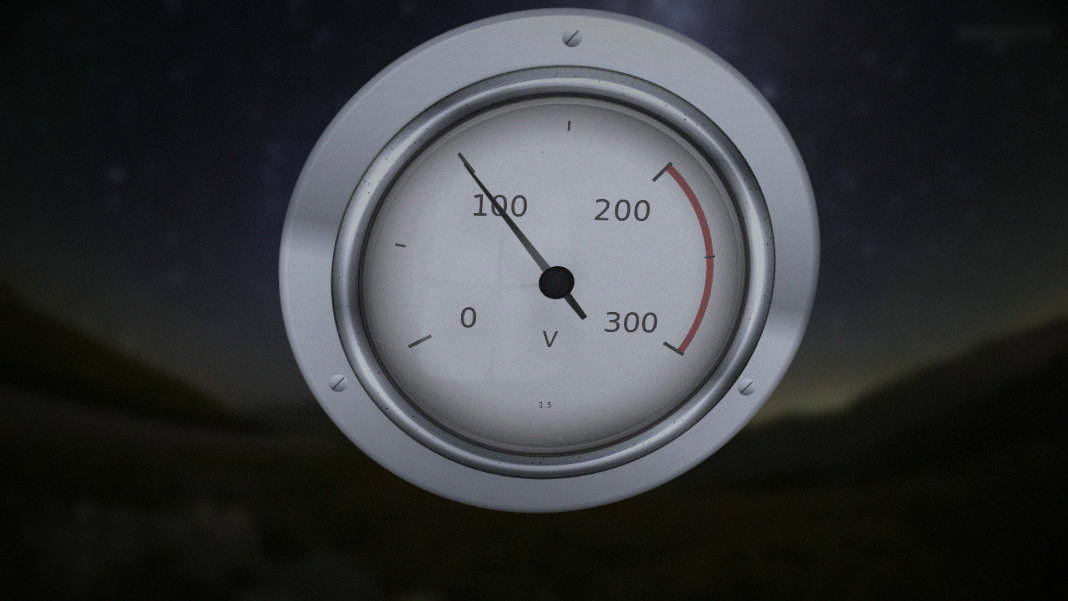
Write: 100 V
